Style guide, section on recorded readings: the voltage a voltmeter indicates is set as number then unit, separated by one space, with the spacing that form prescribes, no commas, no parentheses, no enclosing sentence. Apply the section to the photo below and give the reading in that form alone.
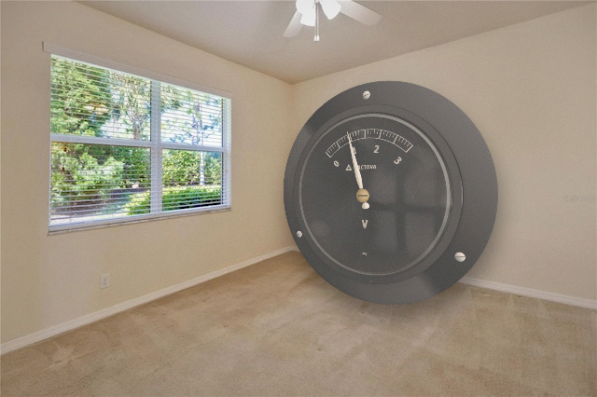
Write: 1 V
